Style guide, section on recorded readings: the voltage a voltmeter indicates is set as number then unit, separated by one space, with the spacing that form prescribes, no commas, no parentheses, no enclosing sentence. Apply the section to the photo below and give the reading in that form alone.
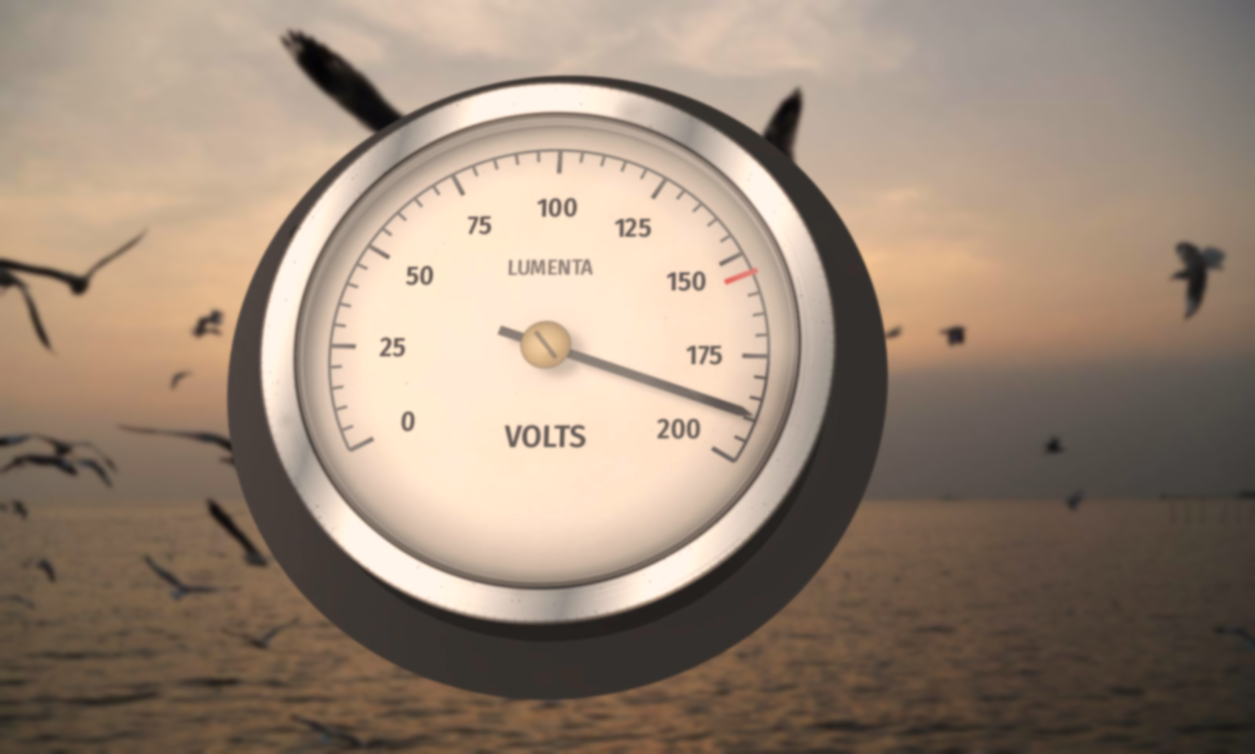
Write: 190 V
